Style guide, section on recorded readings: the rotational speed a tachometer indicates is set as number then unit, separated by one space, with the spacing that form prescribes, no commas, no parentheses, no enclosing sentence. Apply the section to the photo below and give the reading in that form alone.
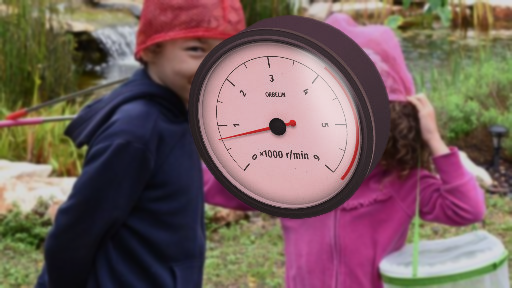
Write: 750 rpm
